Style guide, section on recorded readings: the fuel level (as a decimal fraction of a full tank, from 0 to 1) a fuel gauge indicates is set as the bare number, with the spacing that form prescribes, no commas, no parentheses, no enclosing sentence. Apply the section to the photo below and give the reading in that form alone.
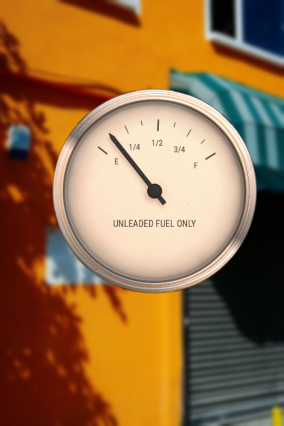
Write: 0.125
